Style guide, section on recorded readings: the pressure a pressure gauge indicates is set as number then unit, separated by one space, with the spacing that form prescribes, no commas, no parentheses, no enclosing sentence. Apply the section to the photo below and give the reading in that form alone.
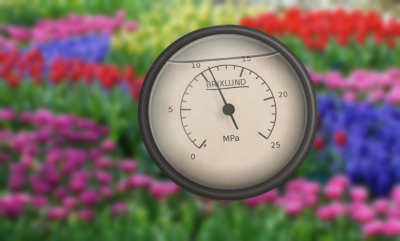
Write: 11 MPa
